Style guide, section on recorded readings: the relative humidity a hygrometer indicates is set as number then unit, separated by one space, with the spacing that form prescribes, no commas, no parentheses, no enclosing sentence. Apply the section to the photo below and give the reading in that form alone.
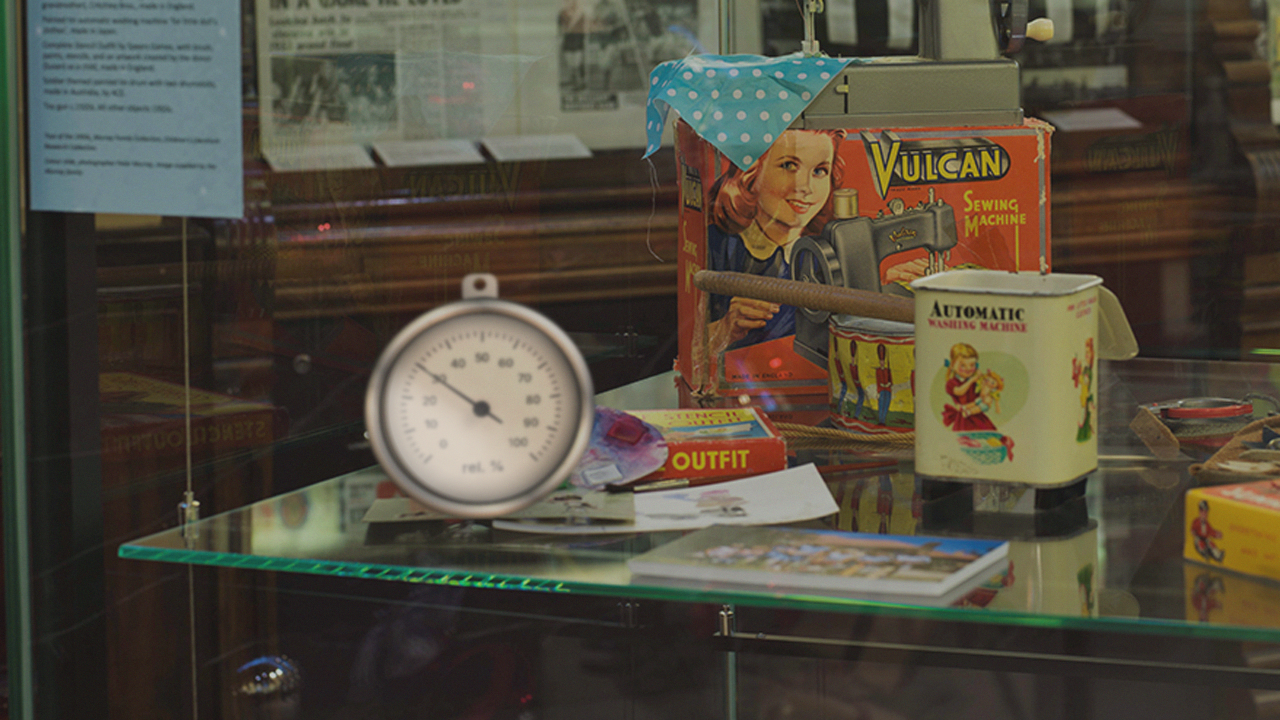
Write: 30 %
